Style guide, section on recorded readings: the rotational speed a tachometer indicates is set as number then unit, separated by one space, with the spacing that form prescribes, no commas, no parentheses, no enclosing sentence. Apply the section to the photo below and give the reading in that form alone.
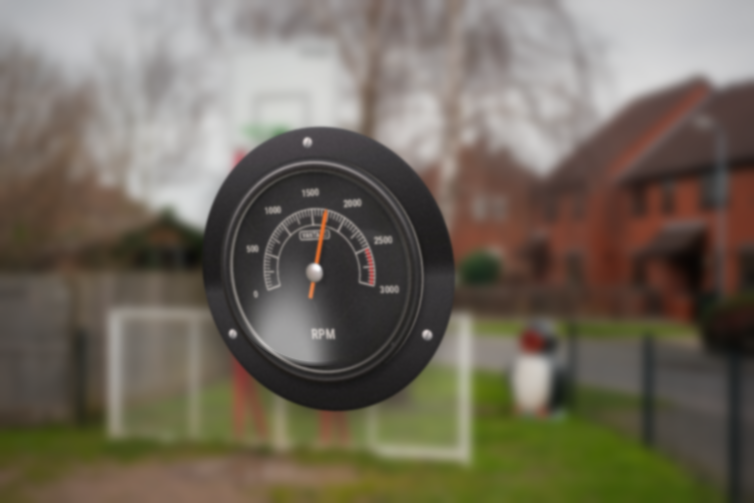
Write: 1750 rpm
